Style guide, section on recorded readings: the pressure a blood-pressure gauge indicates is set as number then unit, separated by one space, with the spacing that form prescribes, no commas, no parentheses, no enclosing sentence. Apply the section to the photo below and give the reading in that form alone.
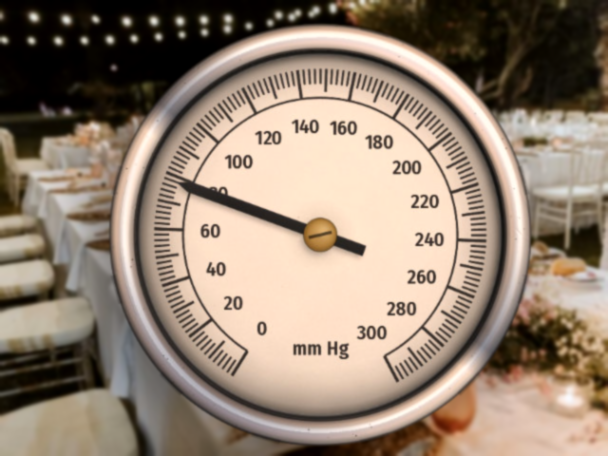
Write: 78 mmHg
